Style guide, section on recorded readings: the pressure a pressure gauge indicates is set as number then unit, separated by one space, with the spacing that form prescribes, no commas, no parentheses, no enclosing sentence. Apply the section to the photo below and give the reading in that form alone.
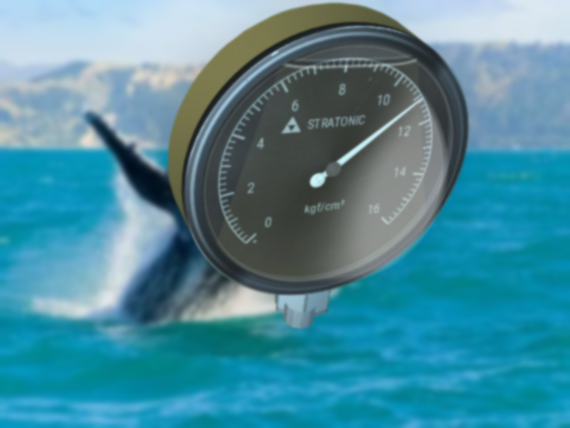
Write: 11 kg/cm²
